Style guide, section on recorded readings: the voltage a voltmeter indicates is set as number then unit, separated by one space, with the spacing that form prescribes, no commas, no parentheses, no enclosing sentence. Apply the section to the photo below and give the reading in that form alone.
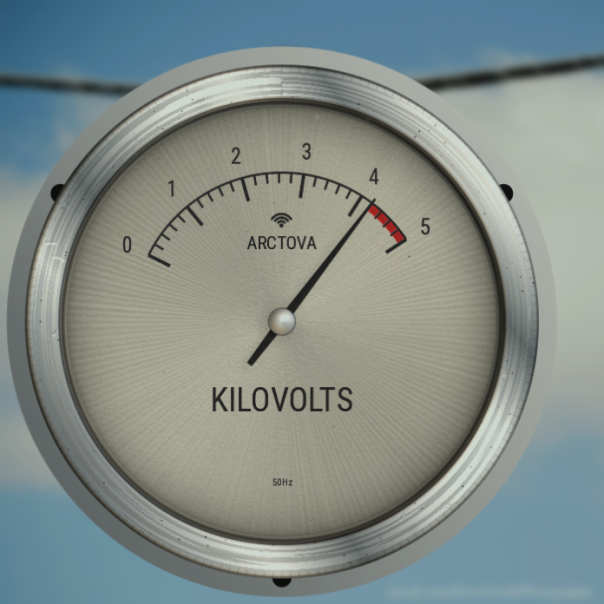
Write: 4.2 kV
